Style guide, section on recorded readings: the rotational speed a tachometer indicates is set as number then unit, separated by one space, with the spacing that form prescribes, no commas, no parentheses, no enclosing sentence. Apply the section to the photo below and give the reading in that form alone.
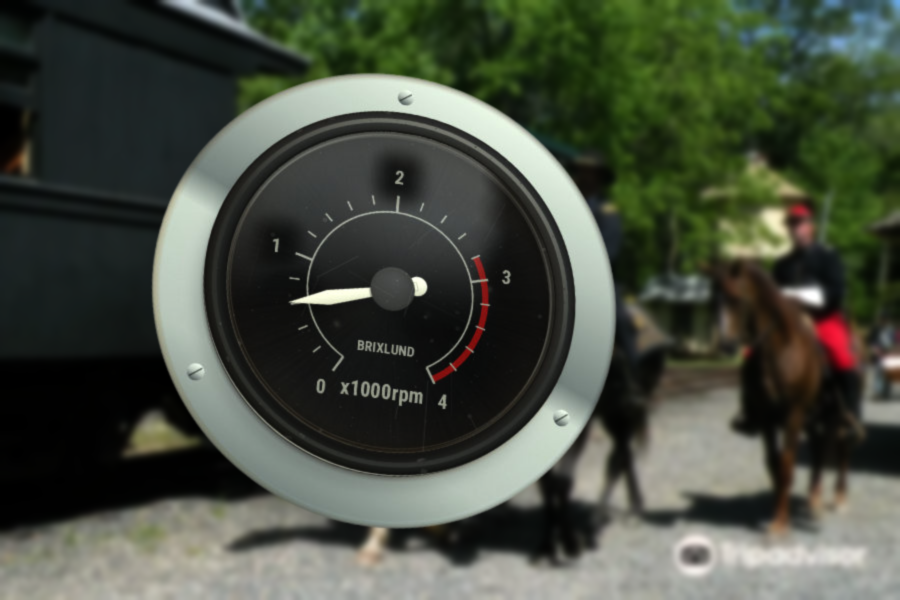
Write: 600 rpm
